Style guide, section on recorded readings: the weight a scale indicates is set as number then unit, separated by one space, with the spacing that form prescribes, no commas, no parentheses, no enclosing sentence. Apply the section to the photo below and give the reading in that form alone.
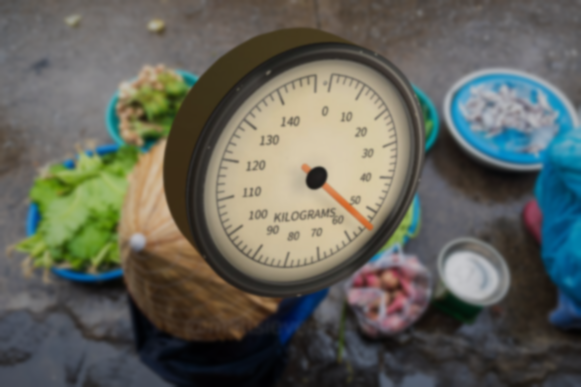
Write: 54 kg
